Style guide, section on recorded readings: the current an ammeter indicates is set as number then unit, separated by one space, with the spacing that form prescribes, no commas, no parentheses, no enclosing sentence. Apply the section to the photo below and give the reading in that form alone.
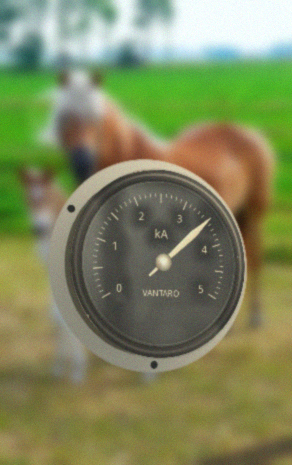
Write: 3.5 kA
